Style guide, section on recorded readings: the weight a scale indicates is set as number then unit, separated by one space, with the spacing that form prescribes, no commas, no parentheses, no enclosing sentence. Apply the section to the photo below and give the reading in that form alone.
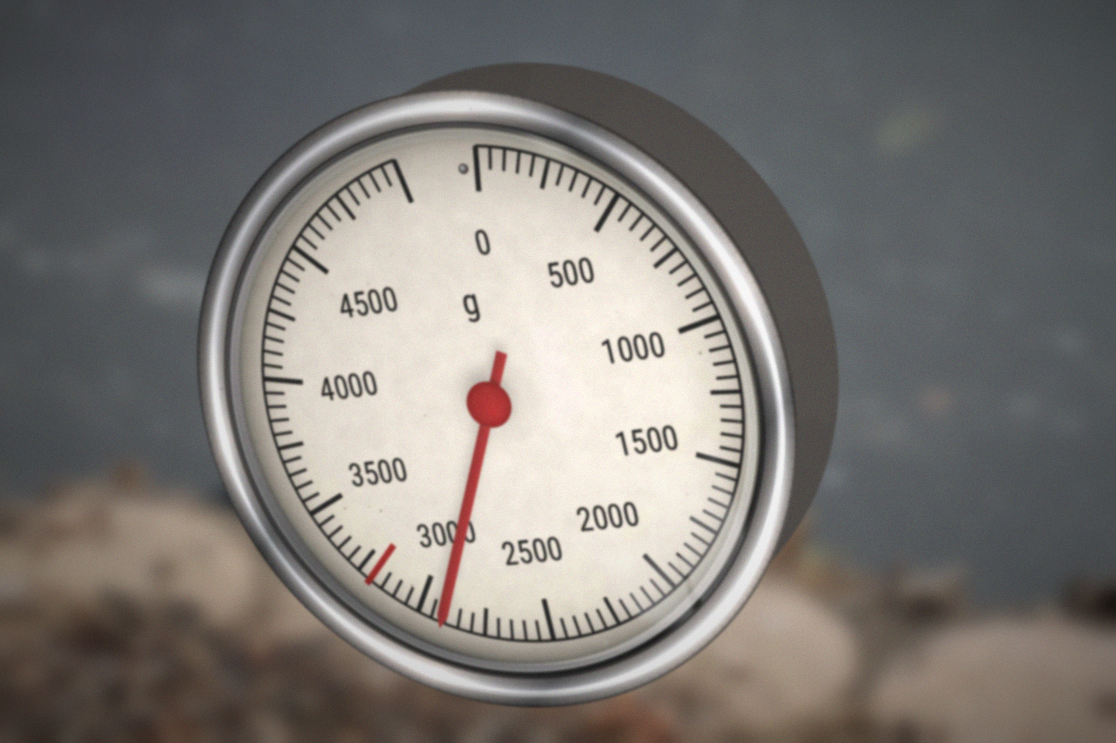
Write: 2900 g
